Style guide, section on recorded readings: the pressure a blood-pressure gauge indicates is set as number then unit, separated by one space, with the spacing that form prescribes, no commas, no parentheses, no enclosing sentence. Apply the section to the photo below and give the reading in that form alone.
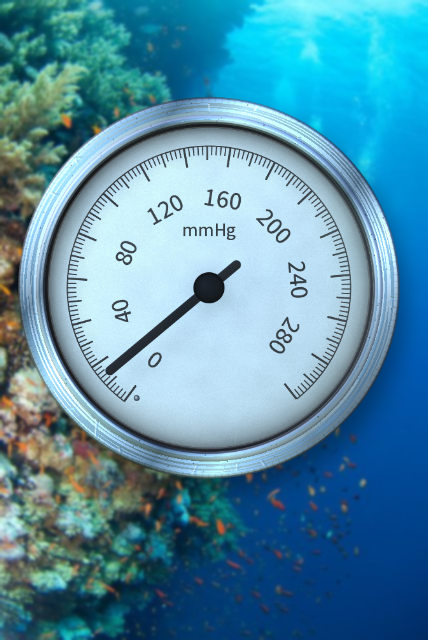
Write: 14 mmHg
